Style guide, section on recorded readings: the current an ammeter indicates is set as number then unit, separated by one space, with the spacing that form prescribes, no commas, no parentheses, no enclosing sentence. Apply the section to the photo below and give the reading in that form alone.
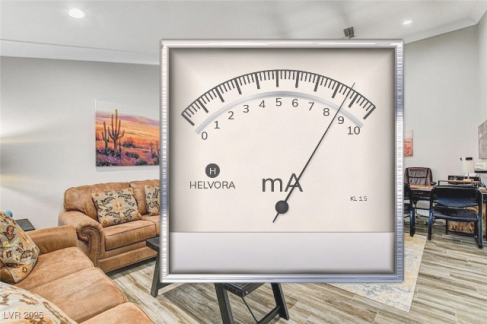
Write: 8.6 mA
